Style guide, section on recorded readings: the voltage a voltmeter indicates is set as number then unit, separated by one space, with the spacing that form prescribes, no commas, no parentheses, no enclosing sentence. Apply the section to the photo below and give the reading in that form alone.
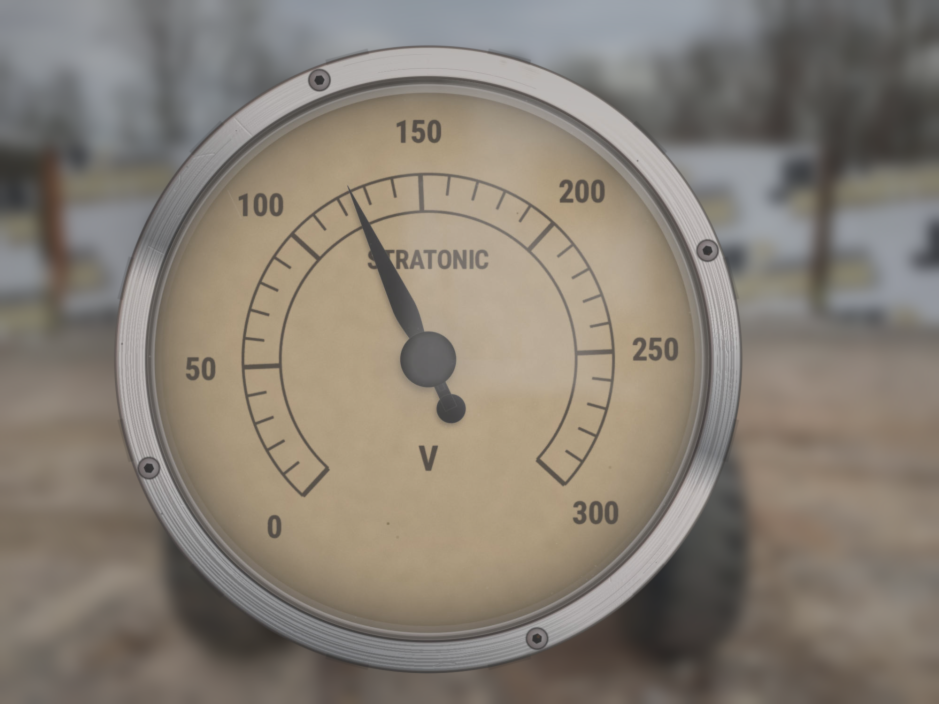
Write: 125 V
